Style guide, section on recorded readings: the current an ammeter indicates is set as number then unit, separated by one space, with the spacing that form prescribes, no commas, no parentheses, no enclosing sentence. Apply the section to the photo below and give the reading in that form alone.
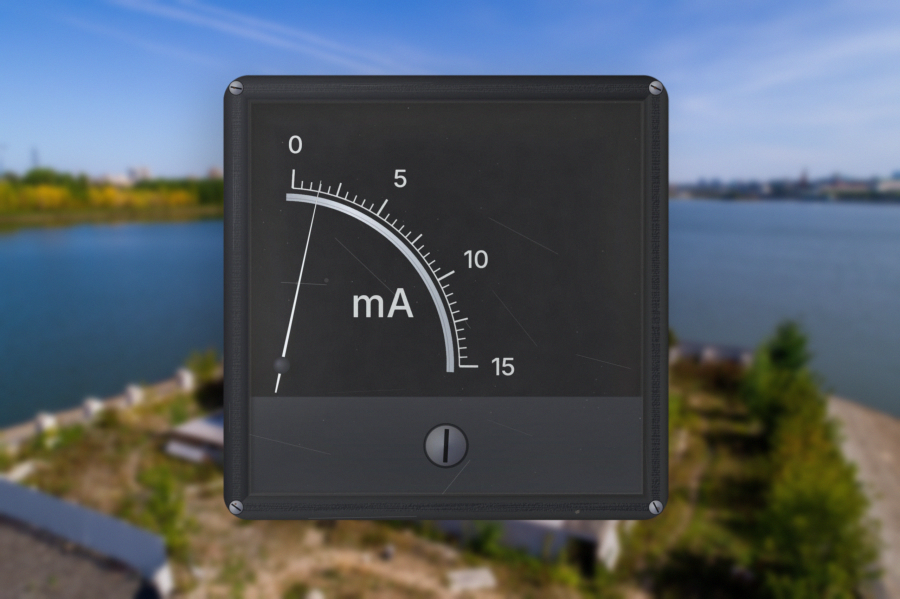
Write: 1.5 mA
